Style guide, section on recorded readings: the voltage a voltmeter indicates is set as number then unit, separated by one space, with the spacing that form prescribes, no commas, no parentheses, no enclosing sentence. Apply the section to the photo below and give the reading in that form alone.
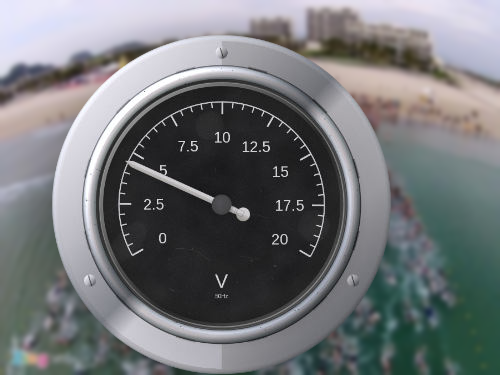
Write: 4.5 V
